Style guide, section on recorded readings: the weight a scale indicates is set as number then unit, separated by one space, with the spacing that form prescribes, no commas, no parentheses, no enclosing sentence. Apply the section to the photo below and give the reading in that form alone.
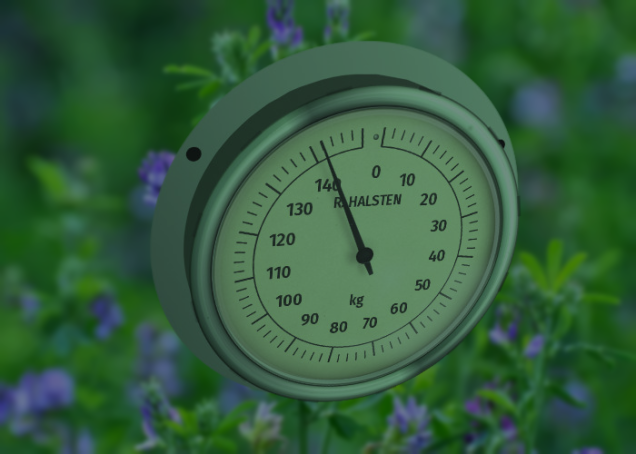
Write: 142 kg
